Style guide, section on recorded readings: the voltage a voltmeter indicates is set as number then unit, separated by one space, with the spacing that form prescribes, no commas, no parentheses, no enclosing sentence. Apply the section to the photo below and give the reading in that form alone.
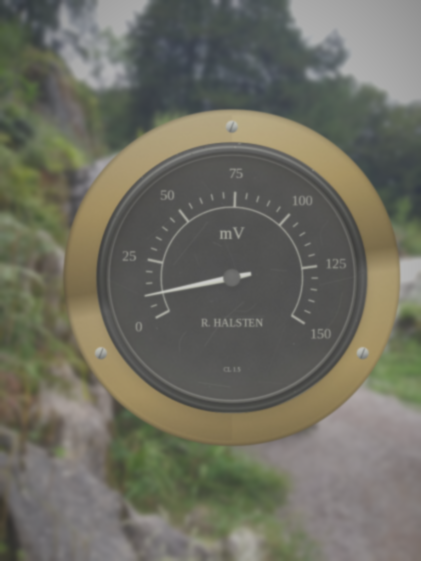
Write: 10 mV
